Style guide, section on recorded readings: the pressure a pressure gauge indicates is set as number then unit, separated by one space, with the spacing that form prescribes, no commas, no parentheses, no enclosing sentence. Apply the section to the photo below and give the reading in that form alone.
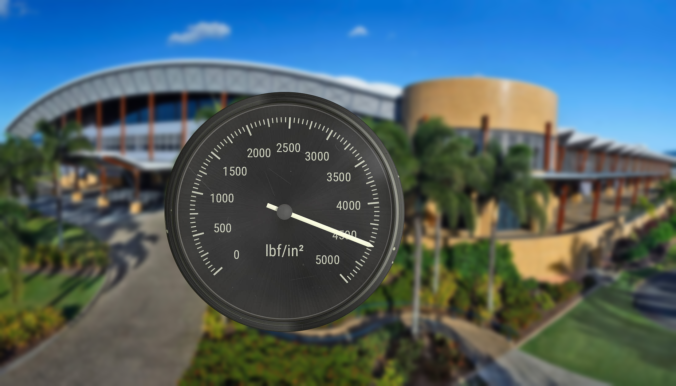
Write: 4500 psi
